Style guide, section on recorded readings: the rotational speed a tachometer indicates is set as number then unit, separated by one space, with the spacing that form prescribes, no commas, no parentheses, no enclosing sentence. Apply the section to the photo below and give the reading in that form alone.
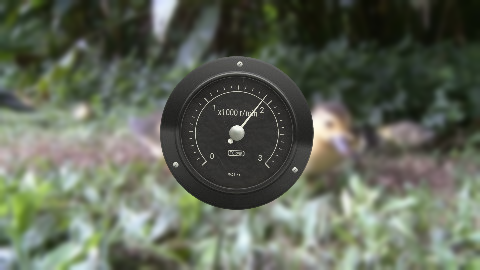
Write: 1900 rpm
